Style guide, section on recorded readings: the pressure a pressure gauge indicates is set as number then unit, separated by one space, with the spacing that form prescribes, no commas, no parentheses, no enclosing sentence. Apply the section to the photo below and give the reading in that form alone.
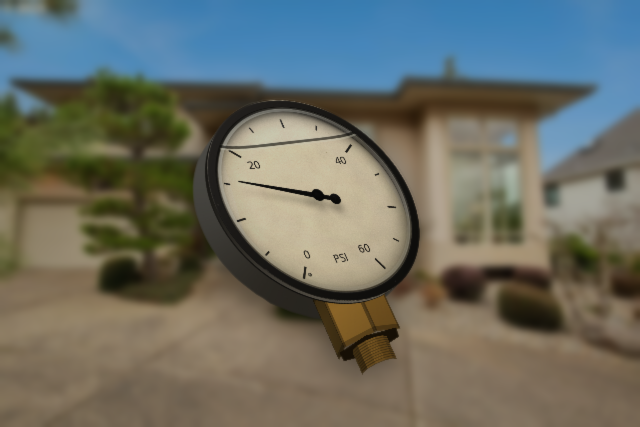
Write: 15 psi
